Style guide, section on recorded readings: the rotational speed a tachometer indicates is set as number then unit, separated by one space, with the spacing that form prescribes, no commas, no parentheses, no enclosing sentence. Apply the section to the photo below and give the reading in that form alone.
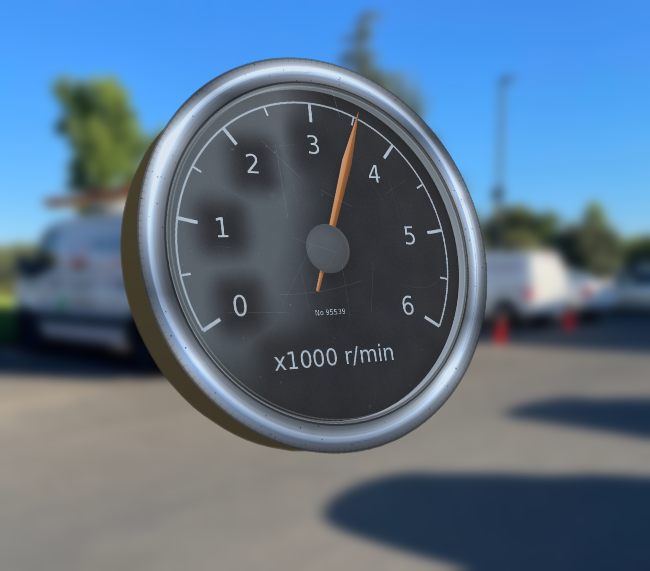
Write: 3500 rpm
